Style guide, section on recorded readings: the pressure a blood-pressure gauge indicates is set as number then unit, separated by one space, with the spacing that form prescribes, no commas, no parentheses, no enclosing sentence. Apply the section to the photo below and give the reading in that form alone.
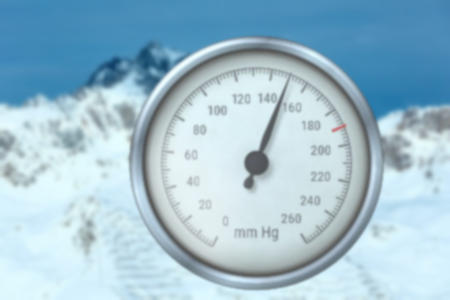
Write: 150 mmHg
